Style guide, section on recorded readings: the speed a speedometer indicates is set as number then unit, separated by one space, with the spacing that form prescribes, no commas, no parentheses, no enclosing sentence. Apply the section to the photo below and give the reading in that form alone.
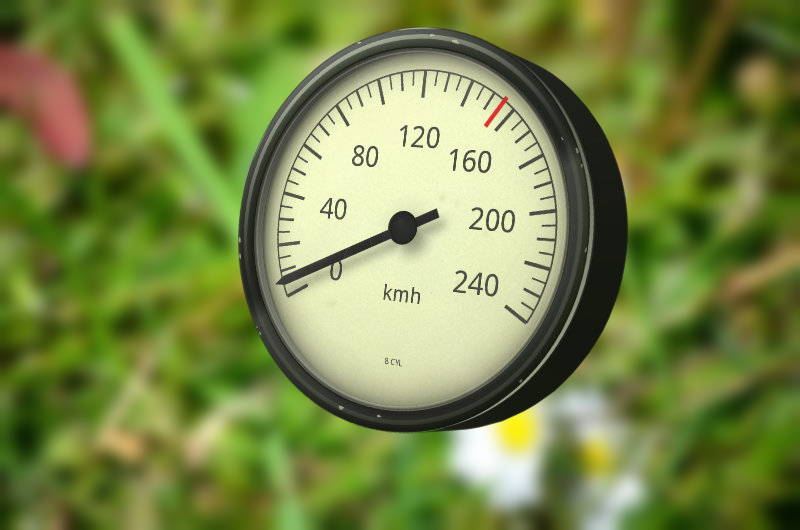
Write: 5 km/h
